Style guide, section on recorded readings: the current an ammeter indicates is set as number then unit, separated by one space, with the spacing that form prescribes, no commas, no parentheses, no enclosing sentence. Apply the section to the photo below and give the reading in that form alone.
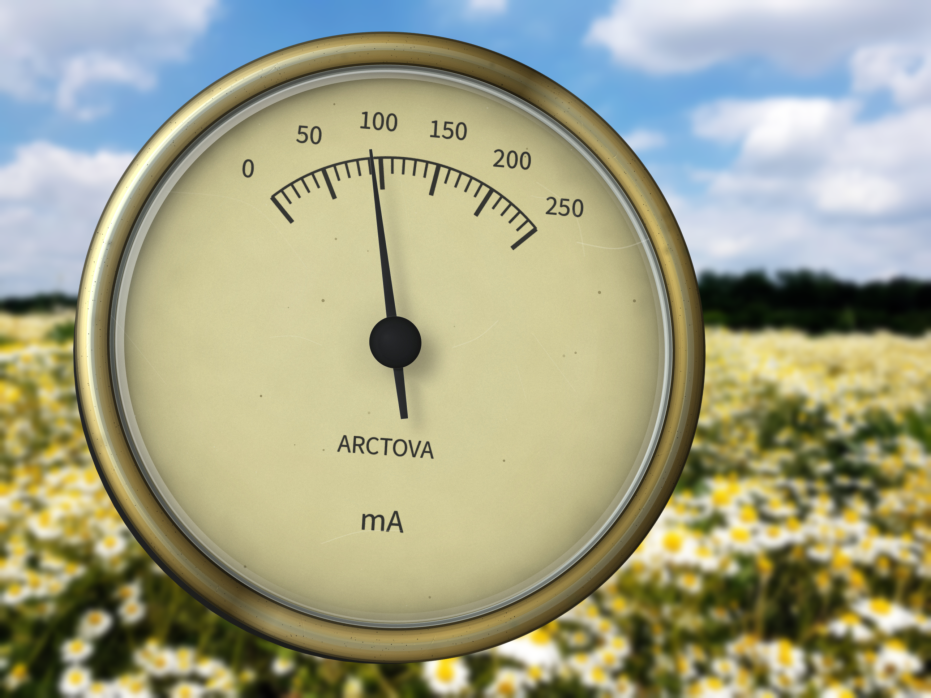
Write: 90 mA
